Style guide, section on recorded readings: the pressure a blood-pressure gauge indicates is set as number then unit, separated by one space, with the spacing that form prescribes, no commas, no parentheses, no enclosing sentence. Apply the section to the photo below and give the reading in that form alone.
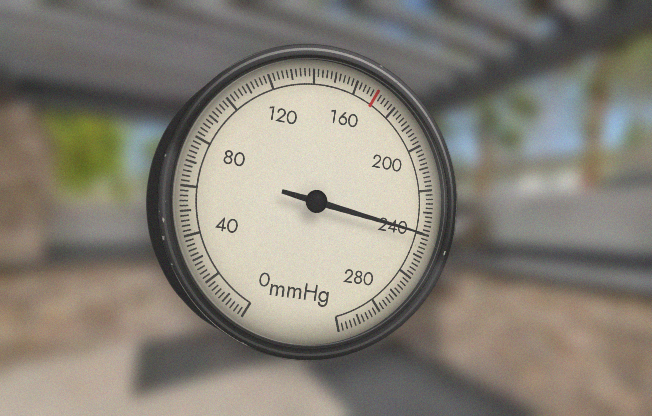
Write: 240 mmHg
